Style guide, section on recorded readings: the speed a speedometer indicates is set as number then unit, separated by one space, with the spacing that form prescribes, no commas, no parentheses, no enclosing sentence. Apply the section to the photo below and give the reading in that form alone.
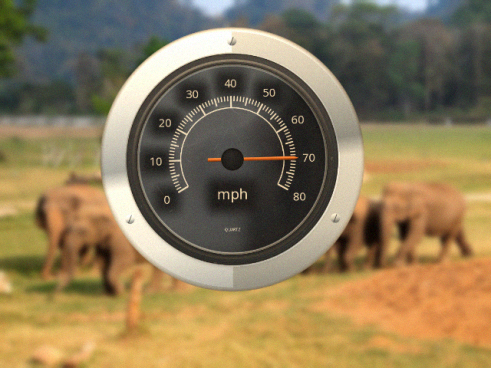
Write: 70 mph
